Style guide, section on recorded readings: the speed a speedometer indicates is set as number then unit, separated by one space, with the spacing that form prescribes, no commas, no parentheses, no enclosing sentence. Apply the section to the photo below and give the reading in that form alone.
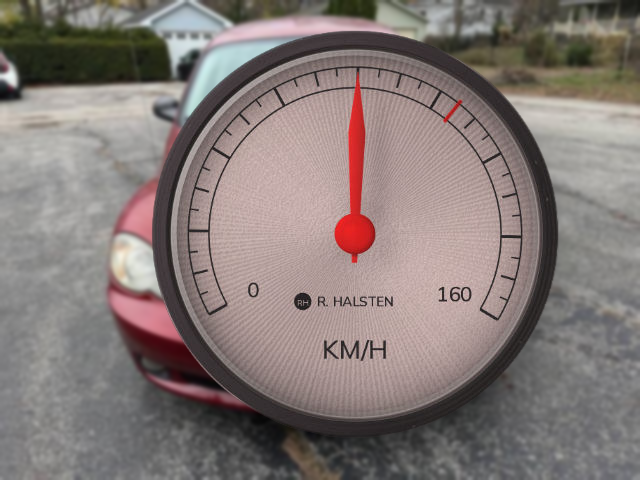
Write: 80 km/h
